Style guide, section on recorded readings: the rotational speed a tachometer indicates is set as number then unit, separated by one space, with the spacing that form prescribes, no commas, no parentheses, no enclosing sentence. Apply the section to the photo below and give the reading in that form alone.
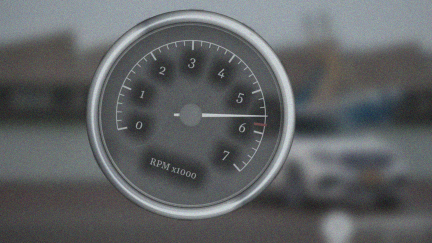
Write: 5600 rpm
